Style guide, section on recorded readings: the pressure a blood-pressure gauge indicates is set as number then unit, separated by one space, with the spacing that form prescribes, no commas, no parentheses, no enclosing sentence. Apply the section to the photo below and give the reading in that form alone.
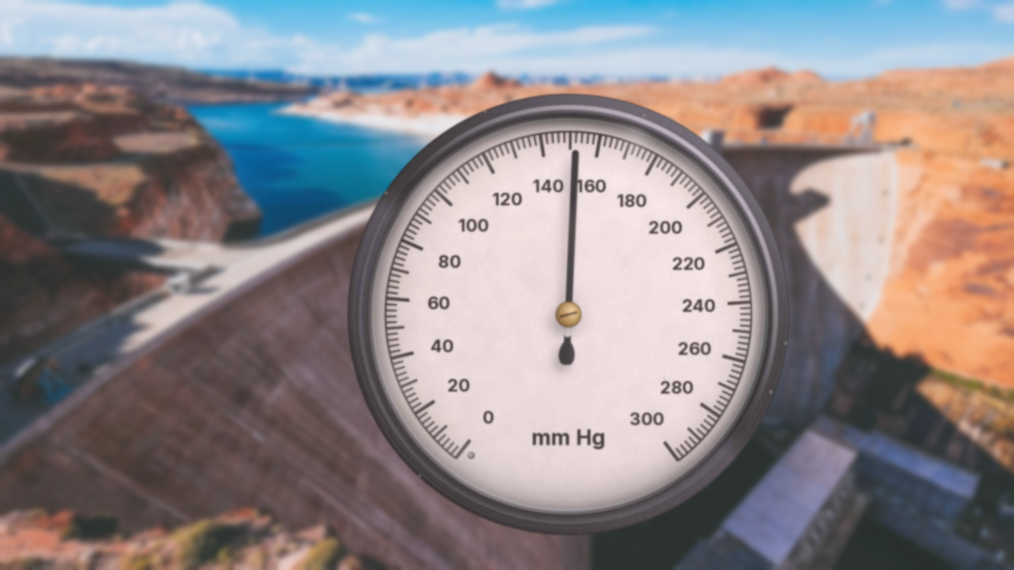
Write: 152 mmHg
